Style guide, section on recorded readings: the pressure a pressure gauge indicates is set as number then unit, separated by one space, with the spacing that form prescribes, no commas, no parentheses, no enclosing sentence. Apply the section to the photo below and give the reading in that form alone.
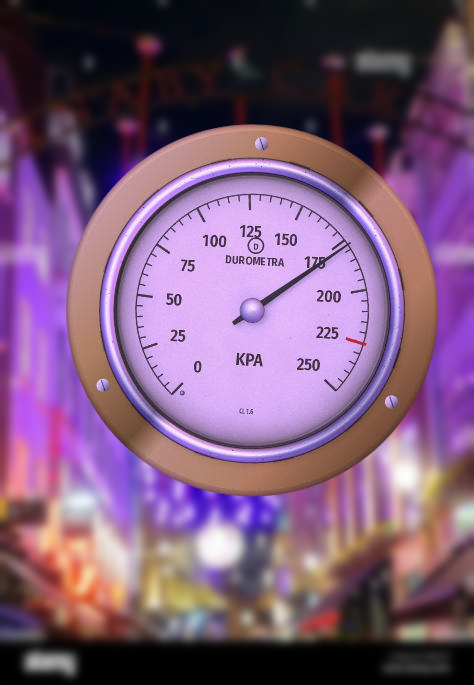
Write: 177.5 kPa
